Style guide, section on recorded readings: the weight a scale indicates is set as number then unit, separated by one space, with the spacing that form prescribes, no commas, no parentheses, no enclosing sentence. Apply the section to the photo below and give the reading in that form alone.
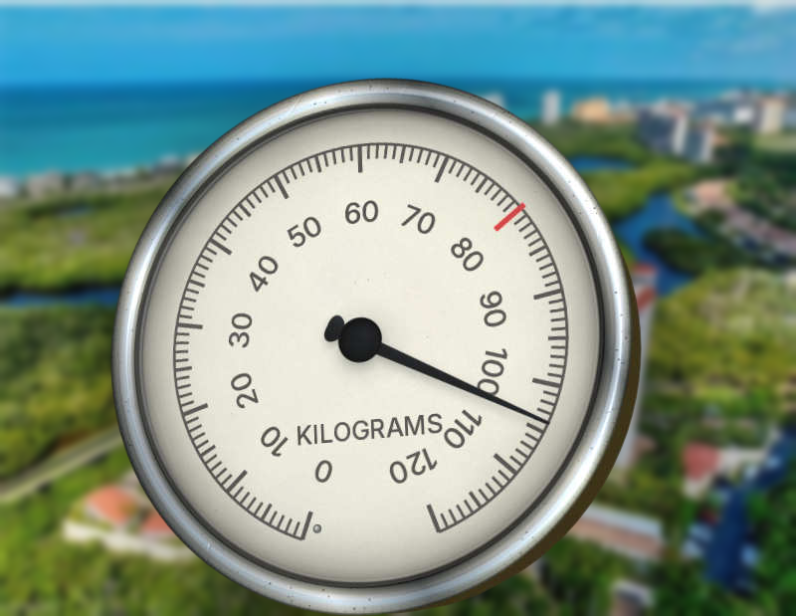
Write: 104 kg
